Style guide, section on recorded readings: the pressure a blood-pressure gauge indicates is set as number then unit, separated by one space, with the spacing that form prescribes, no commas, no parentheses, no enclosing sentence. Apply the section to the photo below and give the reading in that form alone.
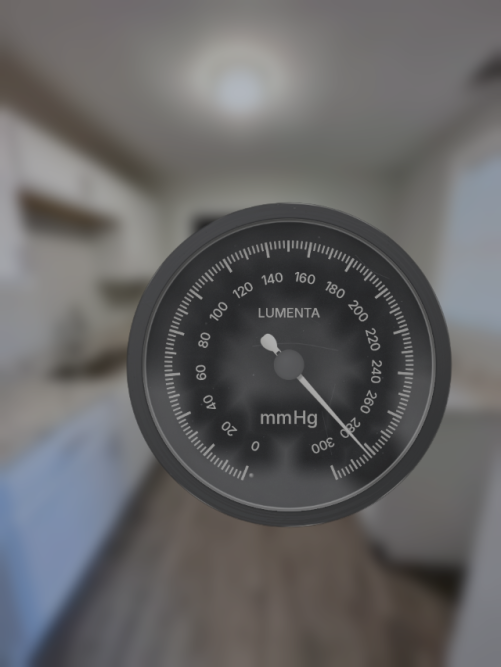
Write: 282 mmHg
